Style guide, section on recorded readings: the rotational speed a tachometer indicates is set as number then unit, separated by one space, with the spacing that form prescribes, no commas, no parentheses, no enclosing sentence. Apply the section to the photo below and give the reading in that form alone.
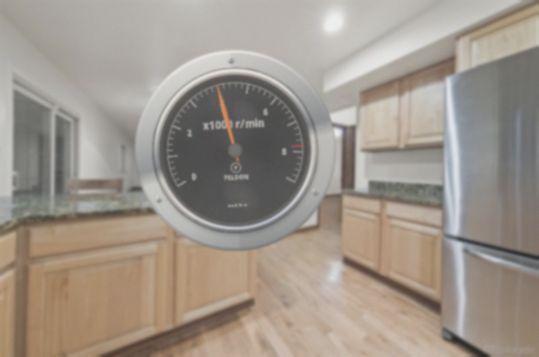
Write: 4000 rpm
